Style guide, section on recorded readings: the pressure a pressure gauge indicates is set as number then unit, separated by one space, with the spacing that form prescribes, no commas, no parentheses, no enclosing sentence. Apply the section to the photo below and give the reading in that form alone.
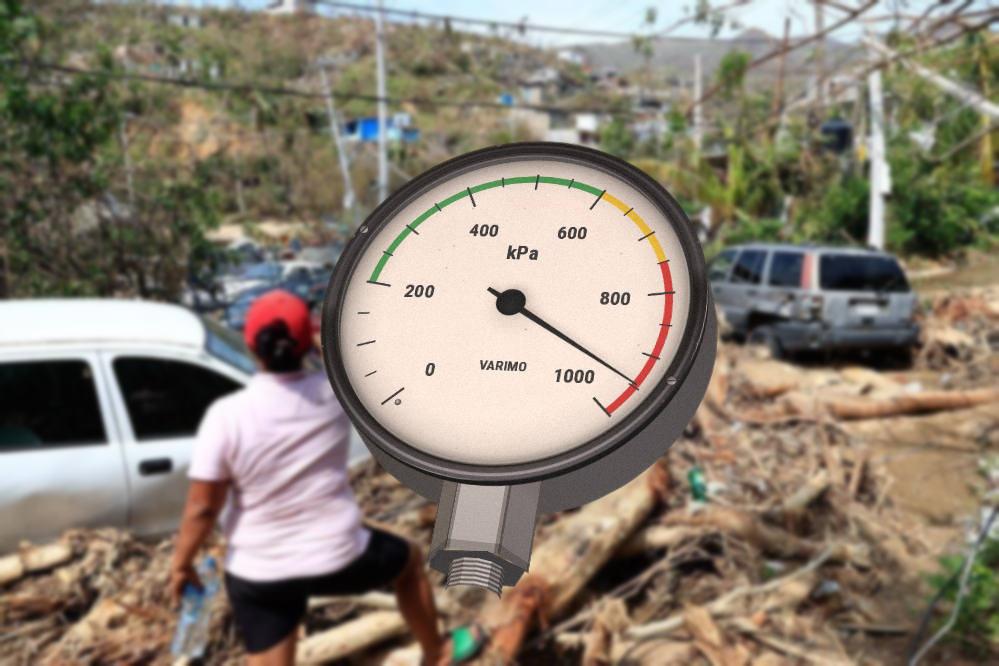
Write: 950 kPa
